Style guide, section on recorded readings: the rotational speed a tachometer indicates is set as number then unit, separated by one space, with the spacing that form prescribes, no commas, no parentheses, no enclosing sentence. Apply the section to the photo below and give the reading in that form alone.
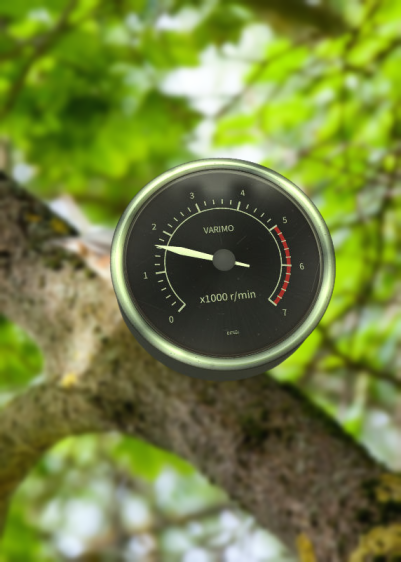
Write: 1600 rpm
